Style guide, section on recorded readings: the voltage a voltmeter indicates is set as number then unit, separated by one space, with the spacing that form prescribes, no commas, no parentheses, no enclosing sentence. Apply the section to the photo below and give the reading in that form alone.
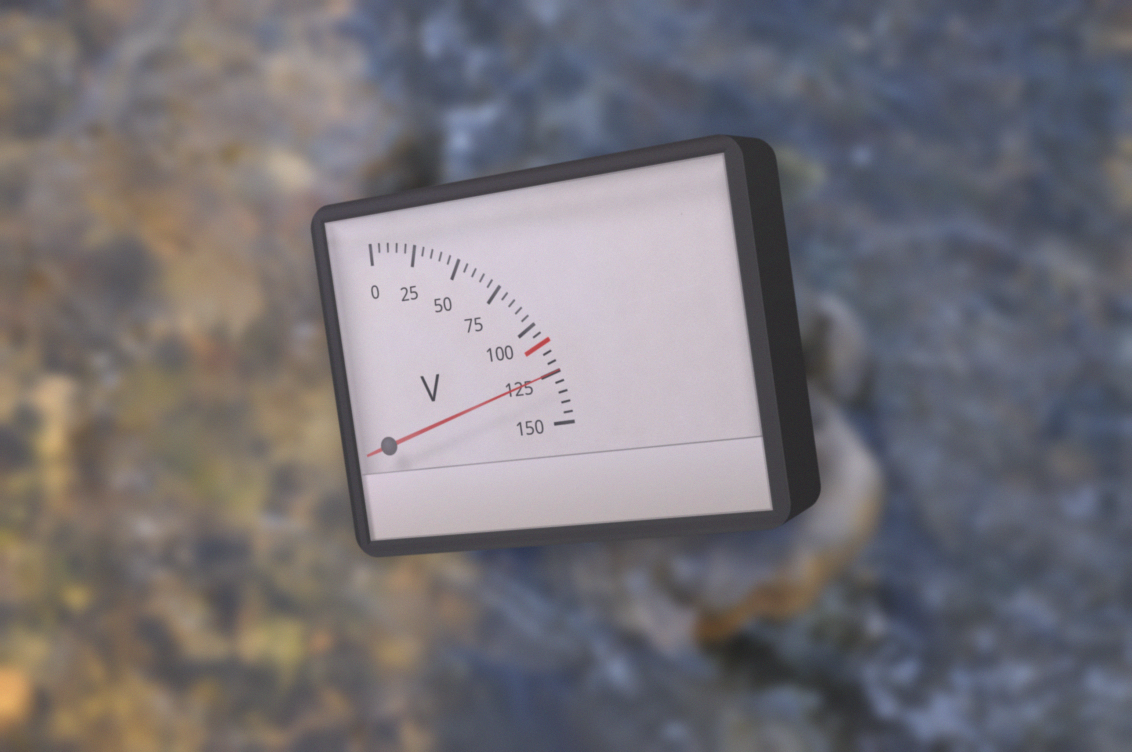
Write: 125 V
